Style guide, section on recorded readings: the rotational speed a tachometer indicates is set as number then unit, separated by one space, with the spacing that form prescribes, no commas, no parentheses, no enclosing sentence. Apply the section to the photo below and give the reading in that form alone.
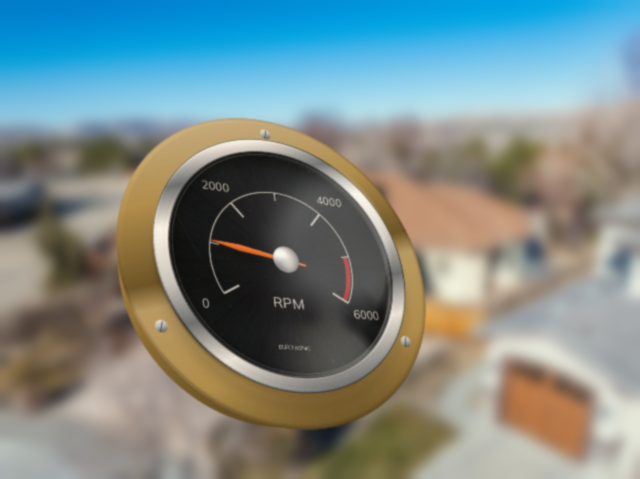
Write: 1000 rpm
